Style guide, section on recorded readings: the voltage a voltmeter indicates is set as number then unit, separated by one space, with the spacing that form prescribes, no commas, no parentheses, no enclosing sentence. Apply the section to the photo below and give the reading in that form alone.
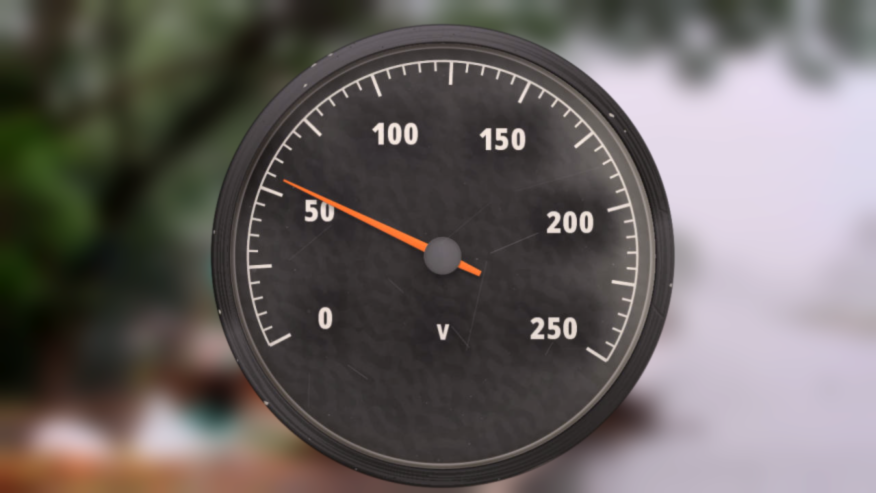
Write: 55 V
